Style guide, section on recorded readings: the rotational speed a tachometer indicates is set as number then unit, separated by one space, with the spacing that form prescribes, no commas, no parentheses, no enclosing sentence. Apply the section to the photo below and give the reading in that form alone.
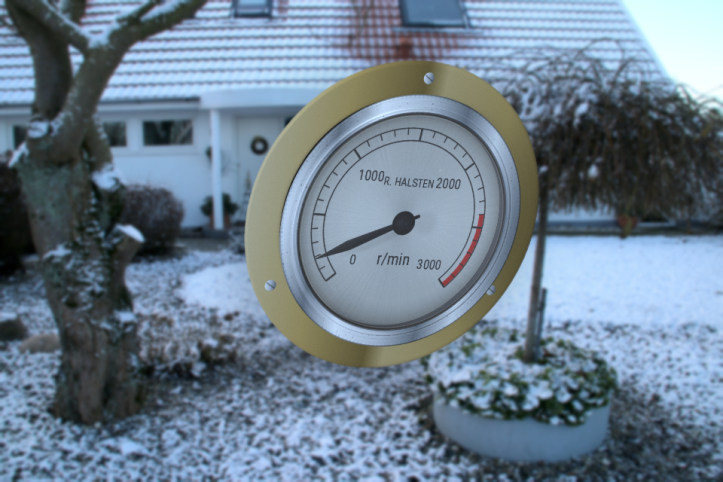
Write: 200 rpm
